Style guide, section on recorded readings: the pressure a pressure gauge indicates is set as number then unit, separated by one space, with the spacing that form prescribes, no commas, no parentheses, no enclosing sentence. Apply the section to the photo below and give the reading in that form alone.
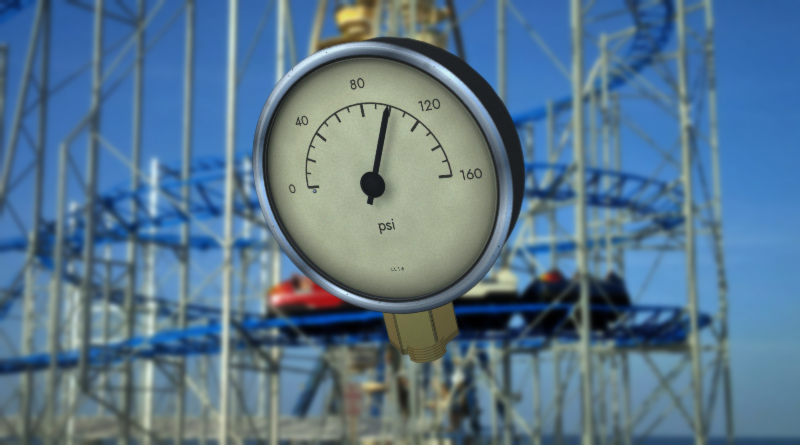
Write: 100 psi
